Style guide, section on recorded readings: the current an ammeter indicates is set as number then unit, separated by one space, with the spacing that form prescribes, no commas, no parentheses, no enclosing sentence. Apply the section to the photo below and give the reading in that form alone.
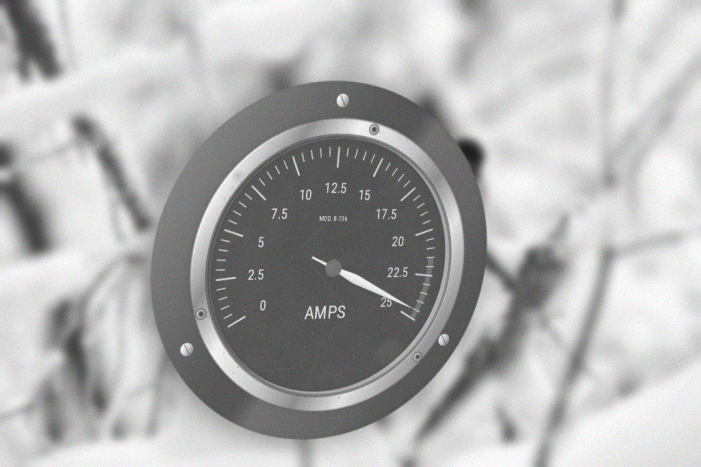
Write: 24.5 A
